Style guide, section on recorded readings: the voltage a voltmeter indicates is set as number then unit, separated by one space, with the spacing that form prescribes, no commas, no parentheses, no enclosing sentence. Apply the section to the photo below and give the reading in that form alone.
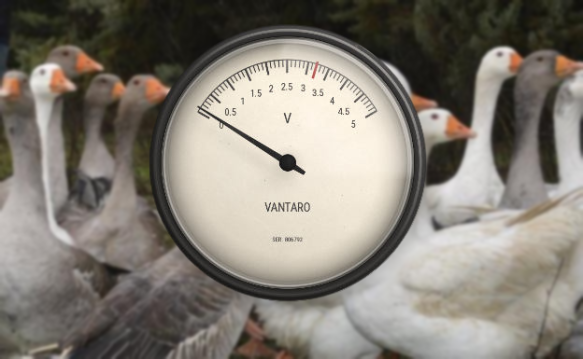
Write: 0.1 V
